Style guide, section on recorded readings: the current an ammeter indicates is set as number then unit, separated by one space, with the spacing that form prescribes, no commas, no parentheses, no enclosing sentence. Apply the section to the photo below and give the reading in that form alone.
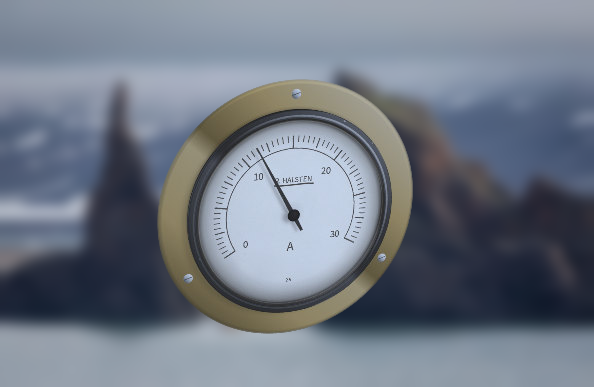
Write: 11.5 A
